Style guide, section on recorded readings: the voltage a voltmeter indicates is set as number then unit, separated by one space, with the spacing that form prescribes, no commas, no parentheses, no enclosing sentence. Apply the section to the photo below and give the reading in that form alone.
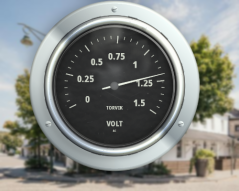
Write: 1.2 V
